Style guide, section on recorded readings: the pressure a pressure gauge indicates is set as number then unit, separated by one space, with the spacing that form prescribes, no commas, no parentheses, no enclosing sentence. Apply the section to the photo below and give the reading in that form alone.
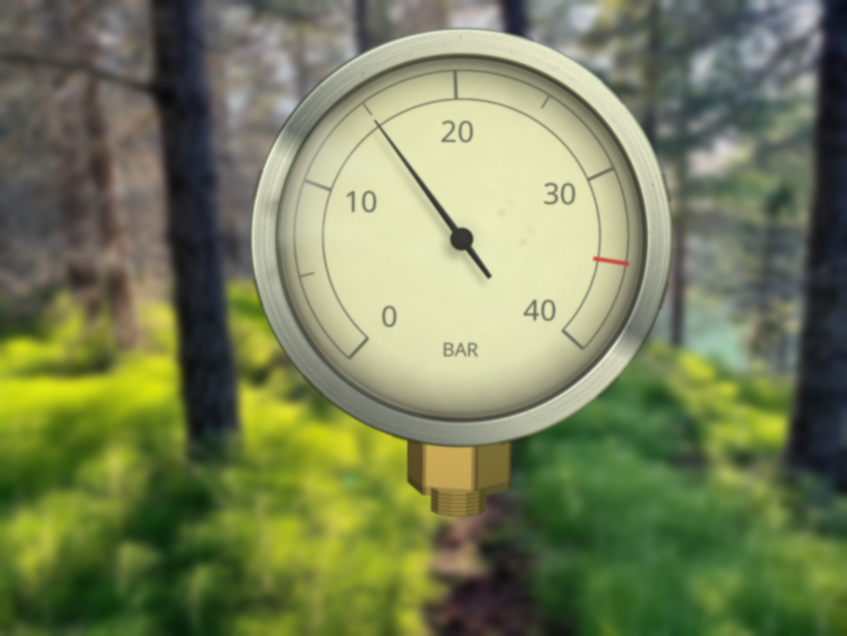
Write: 15 bar
